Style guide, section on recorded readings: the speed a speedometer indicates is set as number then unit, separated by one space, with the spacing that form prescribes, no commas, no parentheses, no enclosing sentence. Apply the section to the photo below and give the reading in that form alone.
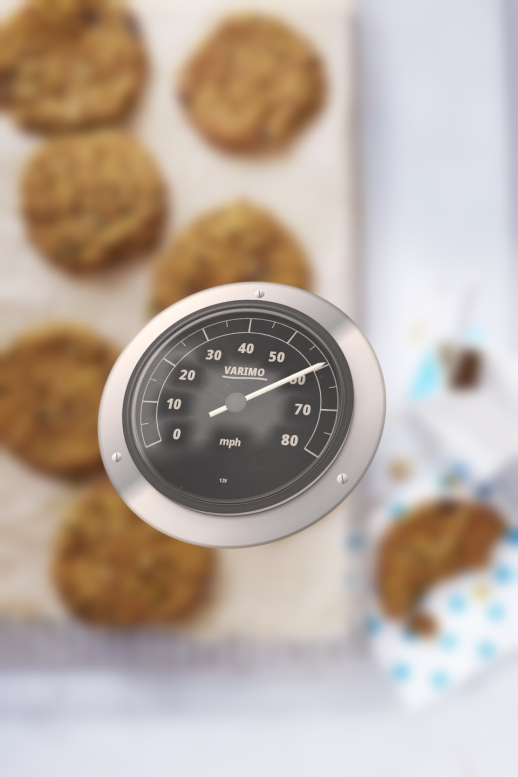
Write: 60 mph
